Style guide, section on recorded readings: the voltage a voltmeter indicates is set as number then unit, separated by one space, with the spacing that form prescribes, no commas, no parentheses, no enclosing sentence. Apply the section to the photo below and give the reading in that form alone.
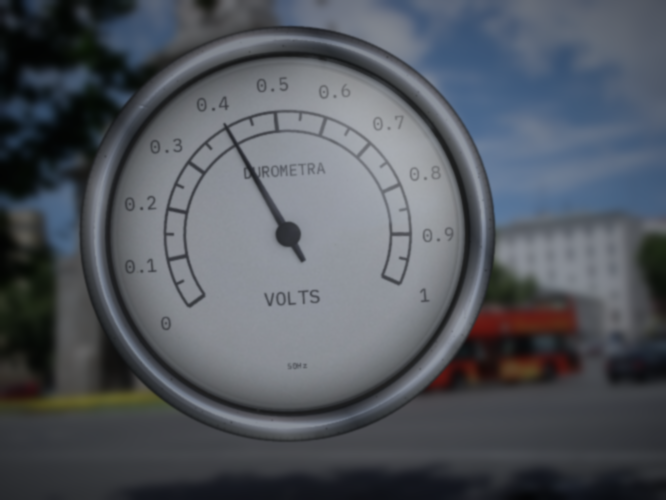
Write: 0.4 V
